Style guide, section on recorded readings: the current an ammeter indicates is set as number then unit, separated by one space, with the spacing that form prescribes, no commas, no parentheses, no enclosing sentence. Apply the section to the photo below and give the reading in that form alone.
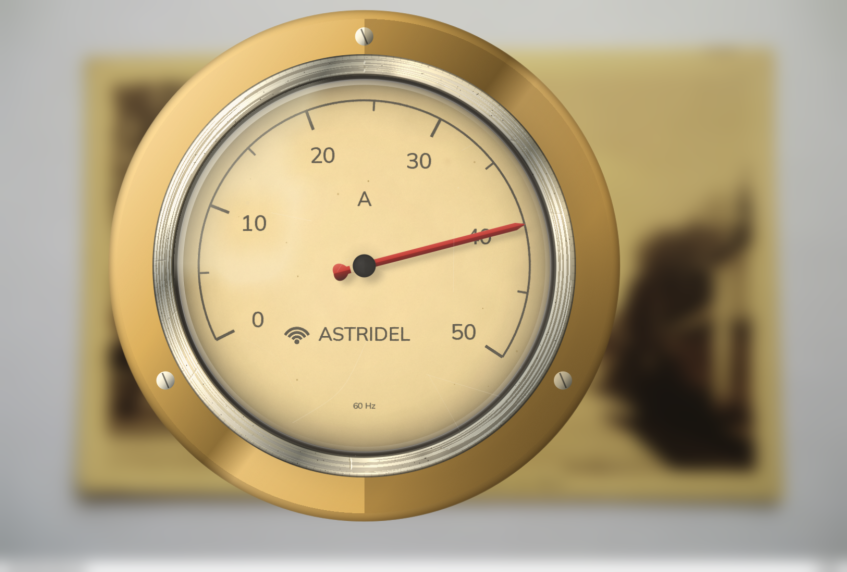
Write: 40 A
